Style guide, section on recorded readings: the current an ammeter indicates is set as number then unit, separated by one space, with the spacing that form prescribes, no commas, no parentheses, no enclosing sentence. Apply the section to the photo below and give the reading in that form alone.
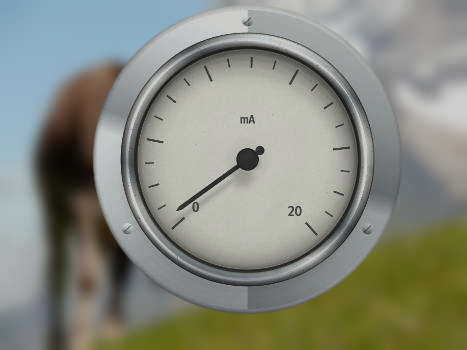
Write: 0.5 mA
